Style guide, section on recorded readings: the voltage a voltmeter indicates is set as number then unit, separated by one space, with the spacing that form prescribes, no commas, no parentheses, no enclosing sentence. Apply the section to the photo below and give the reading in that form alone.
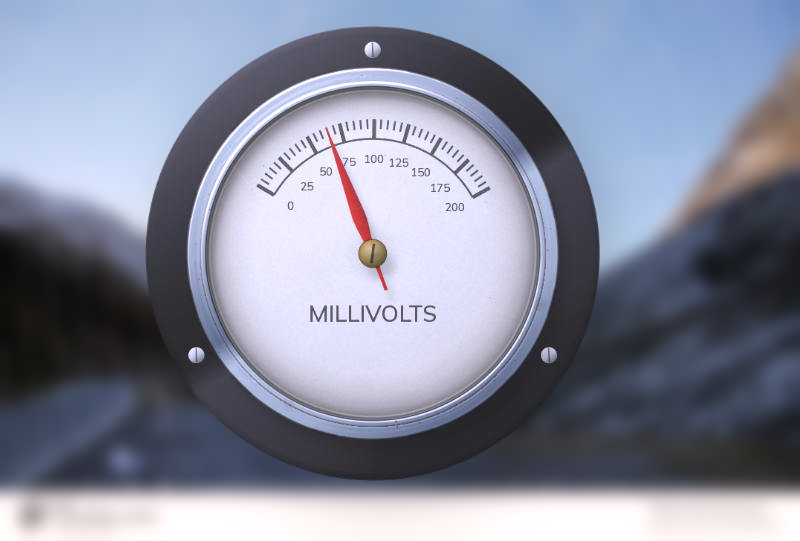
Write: 65 mV
